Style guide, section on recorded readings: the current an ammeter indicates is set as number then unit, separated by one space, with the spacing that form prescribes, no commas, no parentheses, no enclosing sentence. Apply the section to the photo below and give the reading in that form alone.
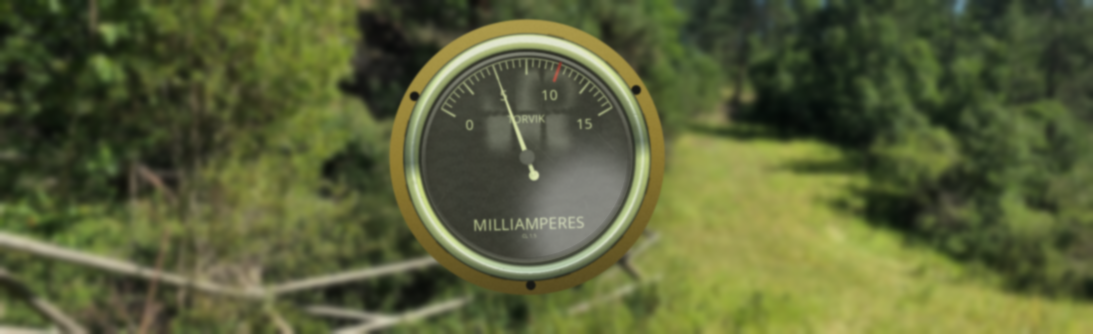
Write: 5 mA
